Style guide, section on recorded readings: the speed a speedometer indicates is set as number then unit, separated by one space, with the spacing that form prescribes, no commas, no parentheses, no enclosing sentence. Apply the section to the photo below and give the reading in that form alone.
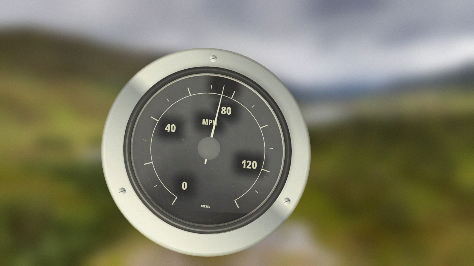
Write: 75 mph
